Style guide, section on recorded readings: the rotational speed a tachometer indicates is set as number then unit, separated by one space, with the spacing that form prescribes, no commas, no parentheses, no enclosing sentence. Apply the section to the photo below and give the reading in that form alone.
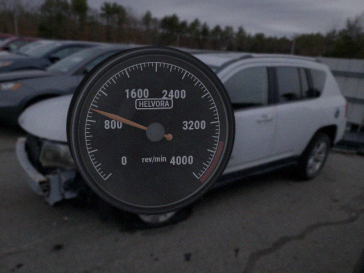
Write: 950 rpm
